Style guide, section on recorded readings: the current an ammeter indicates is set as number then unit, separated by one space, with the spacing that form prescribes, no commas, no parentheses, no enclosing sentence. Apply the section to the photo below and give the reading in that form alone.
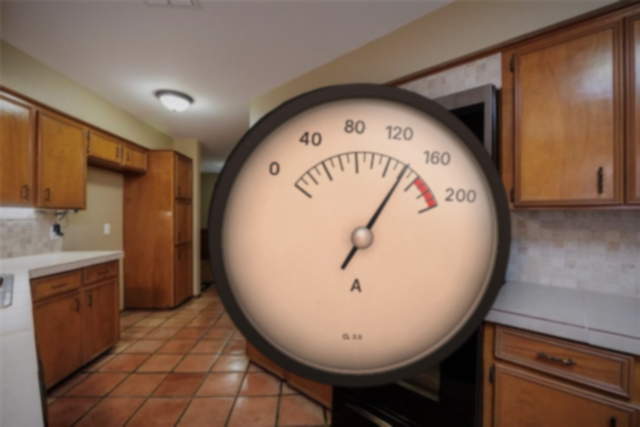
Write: 140 A
